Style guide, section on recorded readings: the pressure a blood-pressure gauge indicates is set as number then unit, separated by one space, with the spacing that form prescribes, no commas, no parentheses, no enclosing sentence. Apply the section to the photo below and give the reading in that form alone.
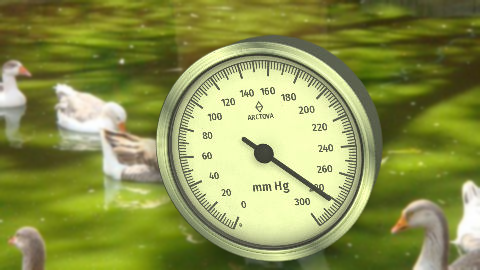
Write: 280 mmHg
